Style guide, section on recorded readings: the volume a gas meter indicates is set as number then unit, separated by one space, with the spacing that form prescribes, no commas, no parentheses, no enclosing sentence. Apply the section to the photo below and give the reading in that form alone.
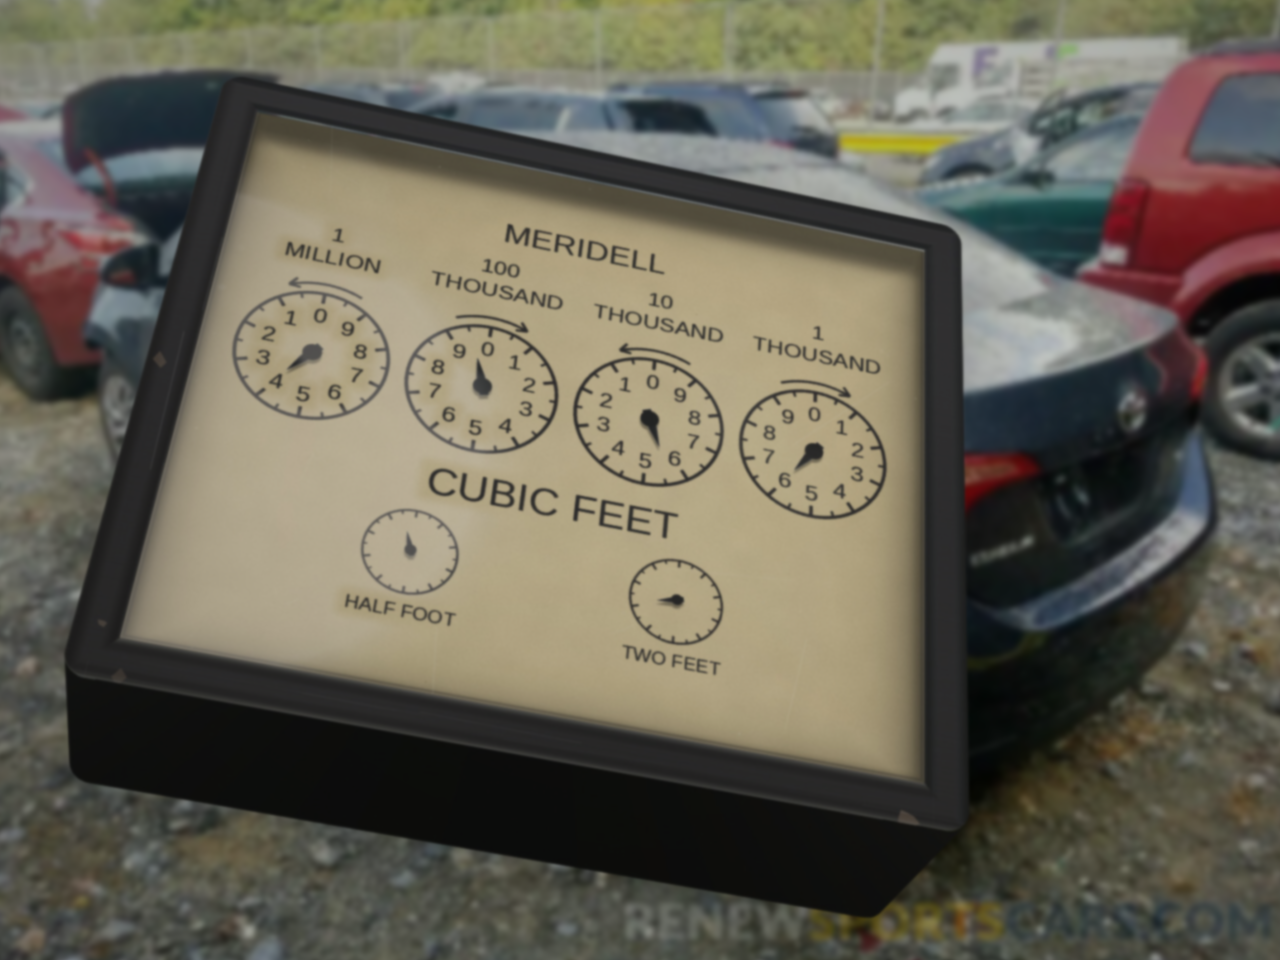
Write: 395600 ft³
